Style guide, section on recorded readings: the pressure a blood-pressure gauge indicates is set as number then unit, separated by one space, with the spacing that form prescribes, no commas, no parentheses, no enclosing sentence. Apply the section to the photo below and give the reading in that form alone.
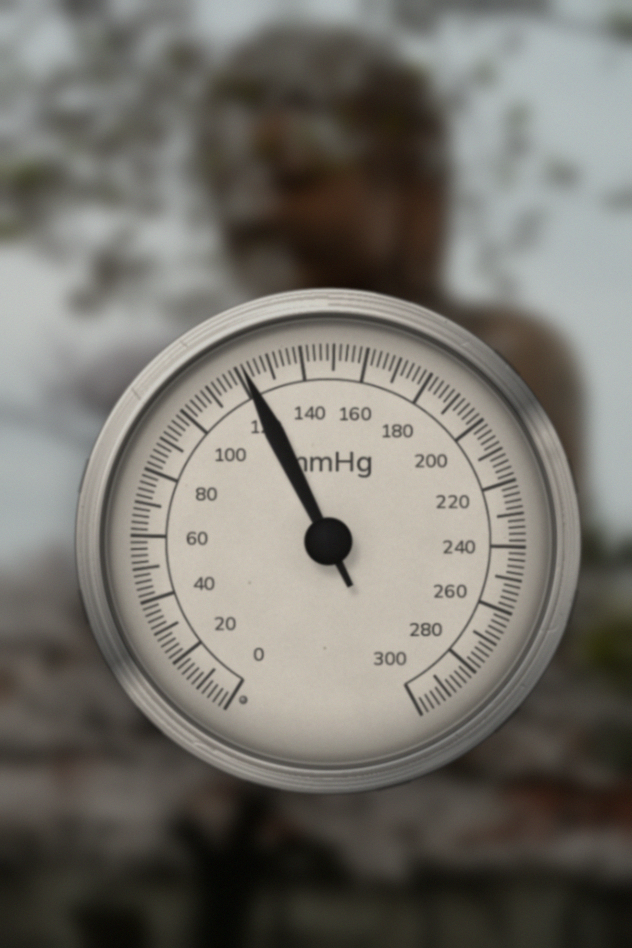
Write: 122 mmHg
